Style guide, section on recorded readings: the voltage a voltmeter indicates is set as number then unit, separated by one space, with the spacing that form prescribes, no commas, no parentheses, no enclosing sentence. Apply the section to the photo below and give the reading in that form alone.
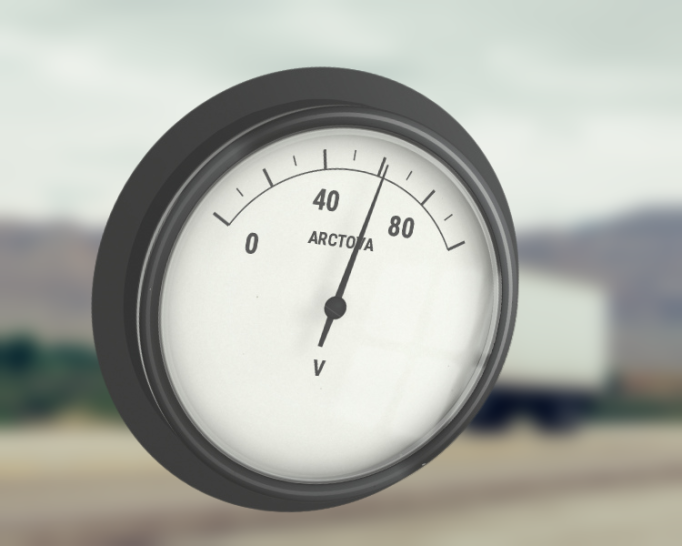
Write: 60 V
